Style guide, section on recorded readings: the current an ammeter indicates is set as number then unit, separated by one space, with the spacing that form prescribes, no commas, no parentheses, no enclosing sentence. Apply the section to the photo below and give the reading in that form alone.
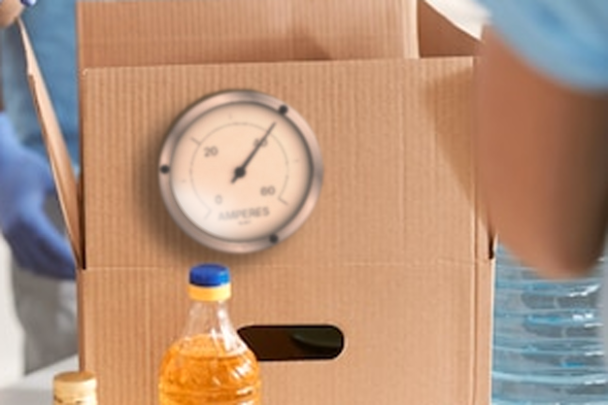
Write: 40 A
